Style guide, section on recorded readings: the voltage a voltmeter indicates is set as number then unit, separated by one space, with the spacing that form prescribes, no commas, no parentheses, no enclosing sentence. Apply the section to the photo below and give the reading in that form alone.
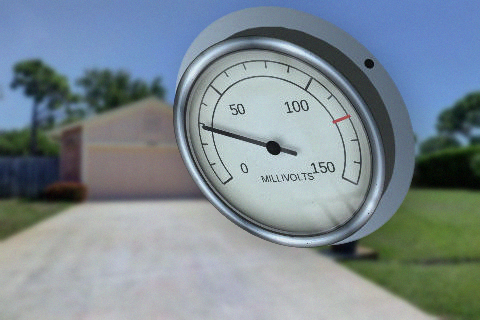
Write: 30 mV
